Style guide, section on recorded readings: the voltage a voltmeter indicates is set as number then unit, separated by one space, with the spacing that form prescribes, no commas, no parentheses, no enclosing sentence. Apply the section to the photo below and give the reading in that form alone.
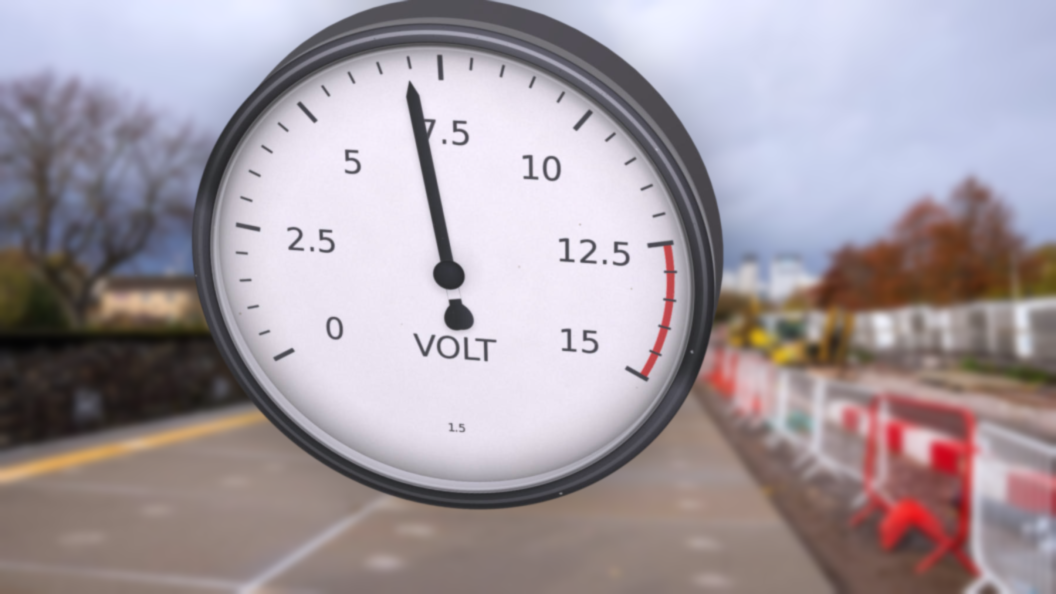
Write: 7 V
